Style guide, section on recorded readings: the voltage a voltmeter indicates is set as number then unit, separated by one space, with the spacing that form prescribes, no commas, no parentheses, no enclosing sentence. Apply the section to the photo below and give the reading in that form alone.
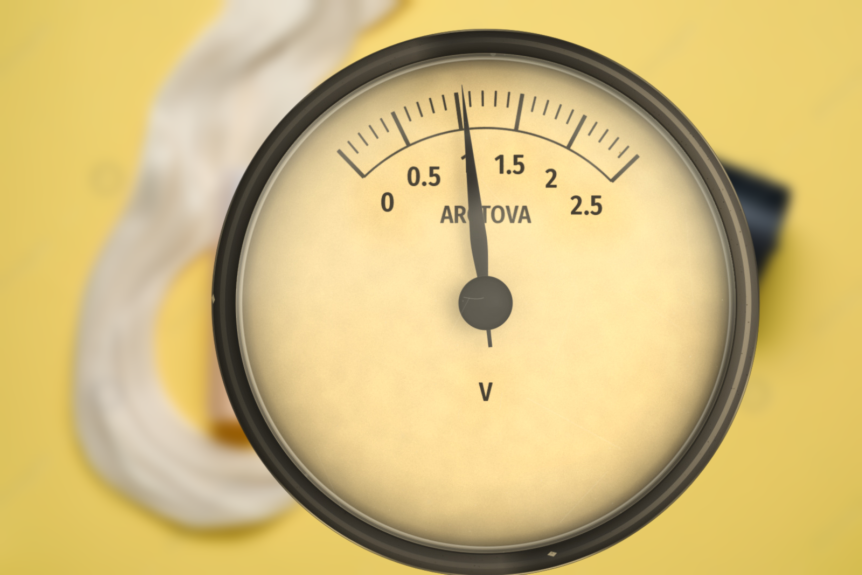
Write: 1.05 V
